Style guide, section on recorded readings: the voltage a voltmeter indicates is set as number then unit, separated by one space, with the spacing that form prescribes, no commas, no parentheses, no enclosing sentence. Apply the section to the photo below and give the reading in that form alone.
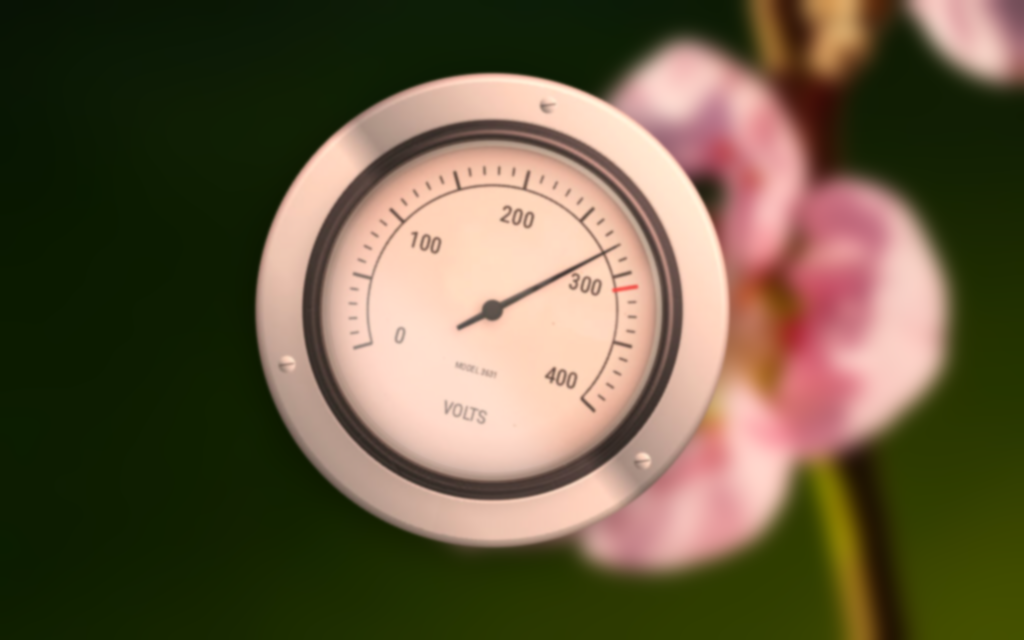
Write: 280 V
